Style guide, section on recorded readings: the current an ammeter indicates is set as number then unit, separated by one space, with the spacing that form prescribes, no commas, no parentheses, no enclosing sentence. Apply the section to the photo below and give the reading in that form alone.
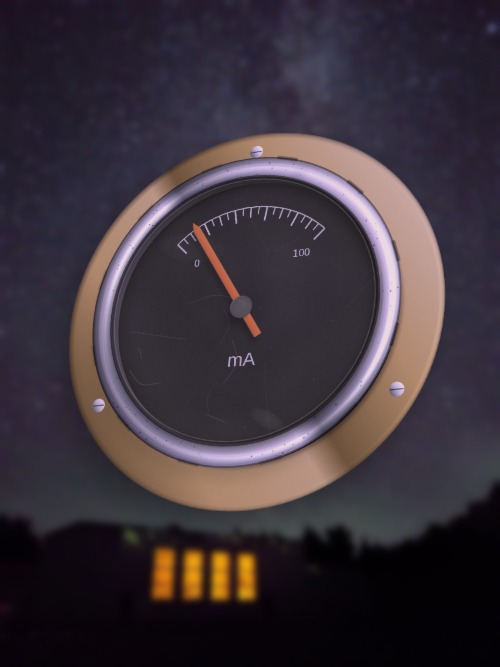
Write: 15 mA
